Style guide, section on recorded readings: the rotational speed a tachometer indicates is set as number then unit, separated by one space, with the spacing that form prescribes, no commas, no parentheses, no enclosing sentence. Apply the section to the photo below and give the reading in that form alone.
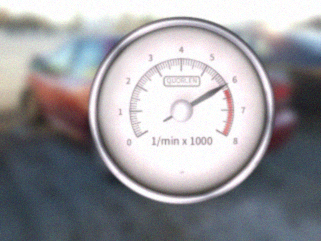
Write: 6000 rpm
